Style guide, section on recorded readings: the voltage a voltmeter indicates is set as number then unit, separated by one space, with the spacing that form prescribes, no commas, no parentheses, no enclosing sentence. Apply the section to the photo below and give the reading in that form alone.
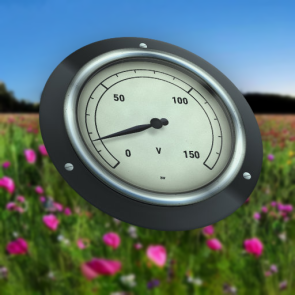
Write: 15 V
